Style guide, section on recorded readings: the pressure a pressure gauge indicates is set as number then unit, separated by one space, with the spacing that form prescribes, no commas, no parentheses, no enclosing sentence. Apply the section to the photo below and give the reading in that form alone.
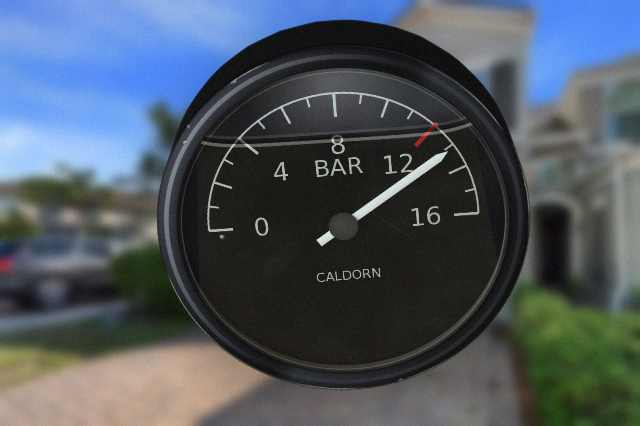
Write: 13 bar
